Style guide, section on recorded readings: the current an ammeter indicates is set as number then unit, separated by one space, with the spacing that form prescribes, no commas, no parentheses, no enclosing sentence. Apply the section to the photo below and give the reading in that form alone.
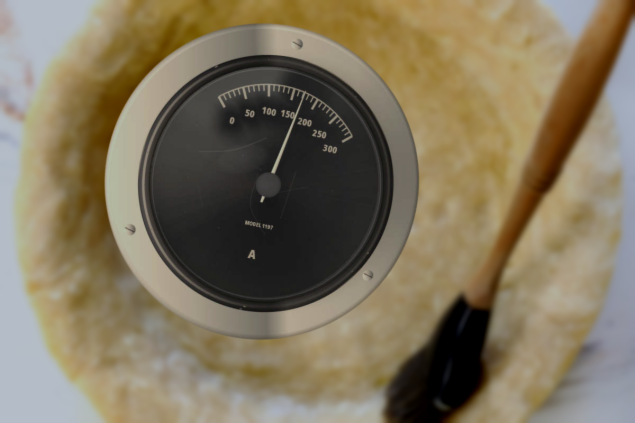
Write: 170 A
